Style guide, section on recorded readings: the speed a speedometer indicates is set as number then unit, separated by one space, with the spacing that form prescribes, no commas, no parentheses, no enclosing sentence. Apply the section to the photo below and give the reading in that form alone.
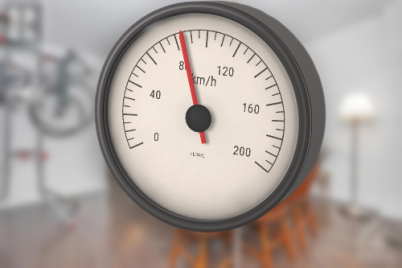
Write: 85 km/h
